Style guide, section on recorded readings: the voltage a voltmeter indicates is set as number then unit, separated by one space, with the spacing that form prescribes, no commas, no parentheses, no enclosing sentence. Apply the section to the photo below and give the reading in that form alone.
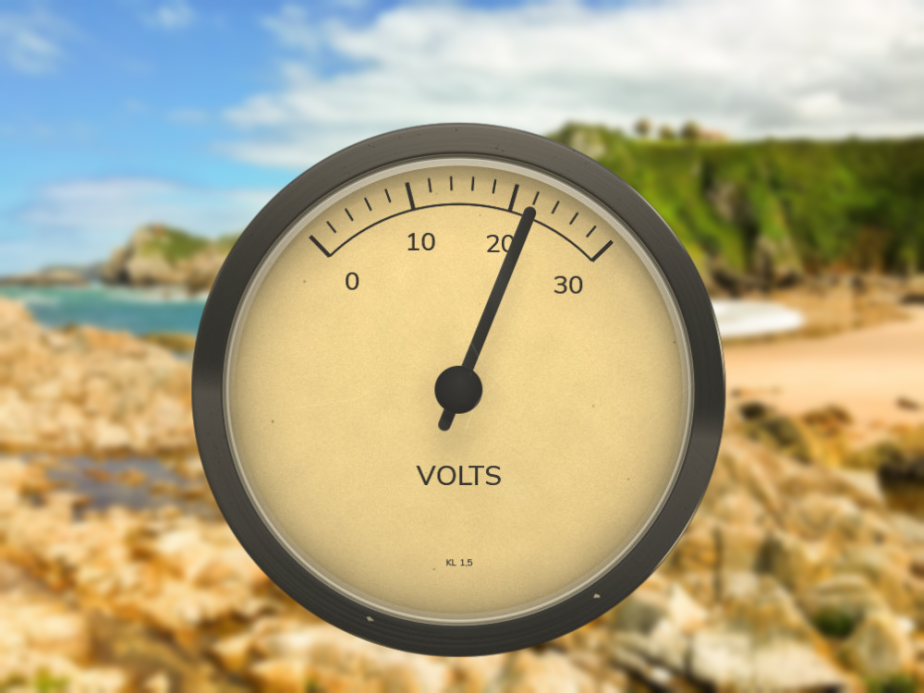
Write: 22 V
